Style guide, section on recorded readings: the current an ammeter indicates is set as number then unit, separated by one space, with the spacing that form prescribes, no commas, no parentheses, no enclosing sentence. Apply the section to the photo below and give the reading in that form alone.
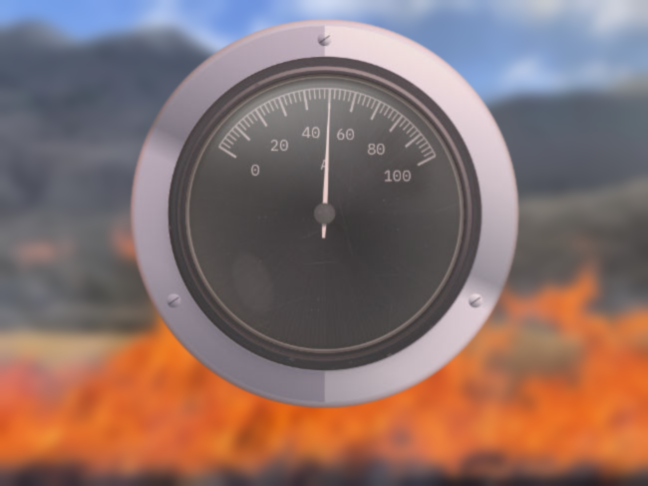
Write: 50 A
